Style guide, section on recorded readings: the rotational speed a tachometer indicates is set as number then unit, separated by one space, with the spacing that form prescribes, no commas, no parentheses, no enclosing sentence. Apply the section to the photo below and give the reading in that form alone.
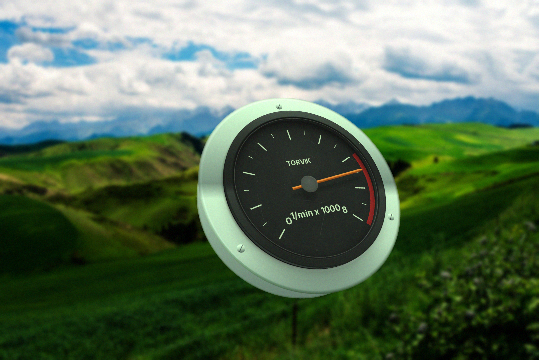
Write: 6500 rpm
